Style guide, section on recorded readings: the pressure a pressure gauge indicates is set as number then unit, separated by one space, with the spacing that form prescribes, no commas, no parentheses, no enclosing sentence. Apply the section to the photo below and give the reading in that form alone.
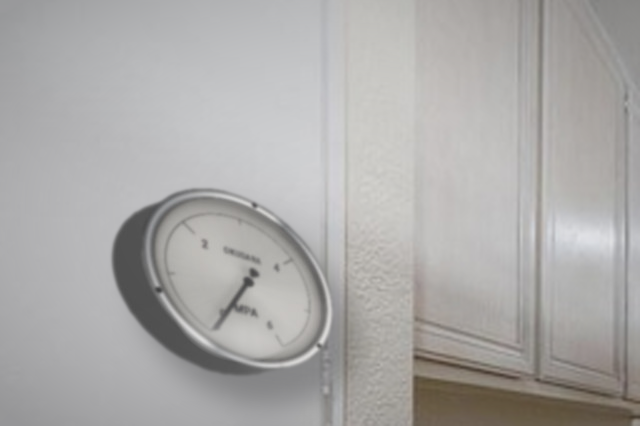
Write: 0 MPa
